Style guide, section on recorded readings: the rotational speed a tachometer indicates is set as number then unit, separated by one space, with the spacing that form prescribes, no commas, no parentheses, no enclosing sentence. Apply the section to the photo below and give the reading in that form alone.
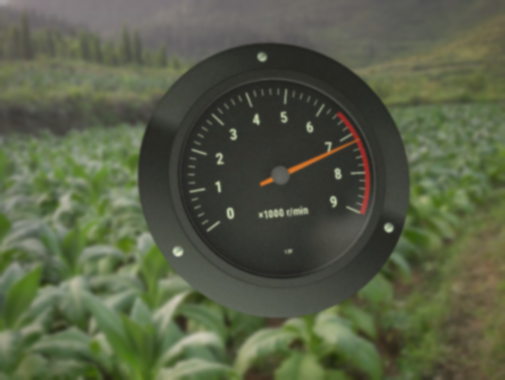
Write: 7200 rpm
